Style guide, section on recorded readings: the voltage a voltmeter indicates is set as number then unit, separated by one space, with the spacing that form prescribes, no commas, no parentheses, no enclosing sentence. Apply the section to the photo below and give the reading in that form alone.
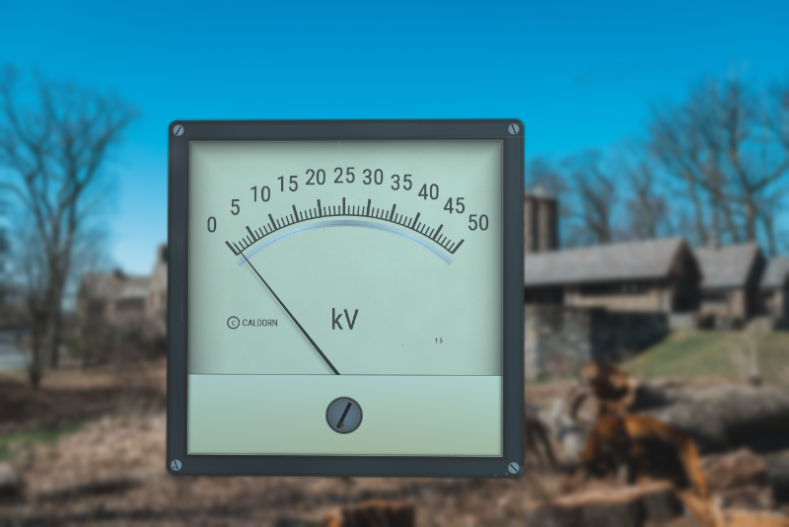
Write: 1 kV
